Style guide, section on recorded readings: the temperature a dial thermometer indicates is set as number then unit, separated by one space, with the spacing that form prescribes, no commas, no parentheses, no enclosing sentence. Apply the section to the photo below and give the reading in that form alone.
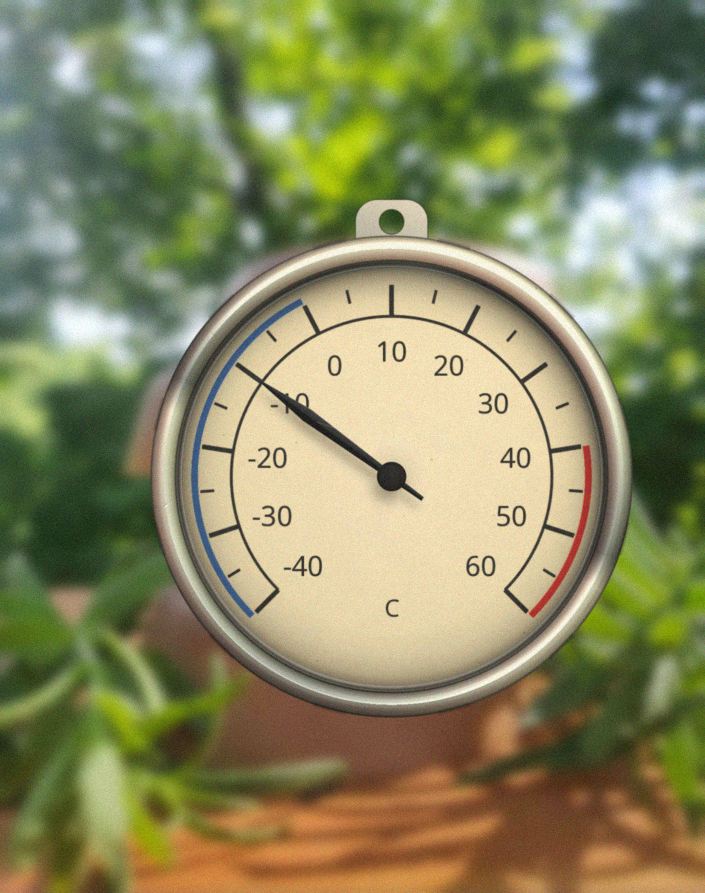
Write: -10 °C
